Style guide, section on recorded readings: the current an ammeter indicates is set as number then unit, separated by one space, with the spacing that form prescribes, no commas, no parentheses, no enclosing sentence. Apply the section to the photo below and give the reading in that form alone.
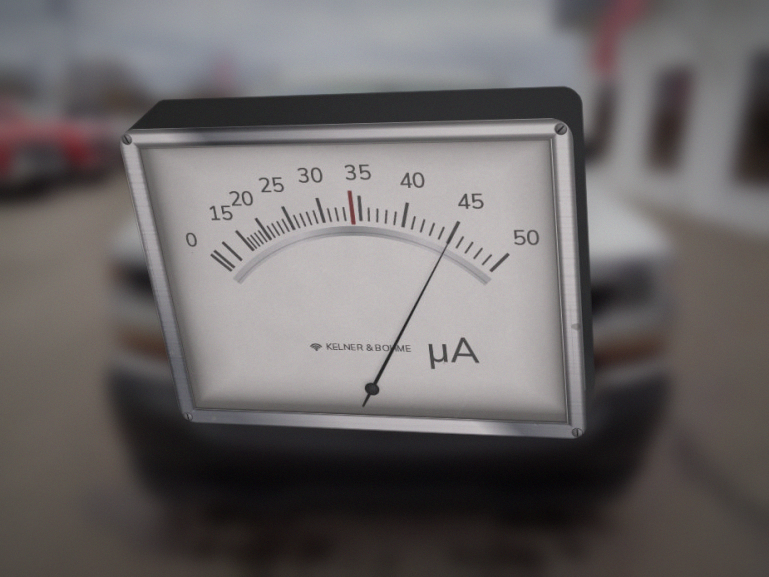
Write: 45 µA
